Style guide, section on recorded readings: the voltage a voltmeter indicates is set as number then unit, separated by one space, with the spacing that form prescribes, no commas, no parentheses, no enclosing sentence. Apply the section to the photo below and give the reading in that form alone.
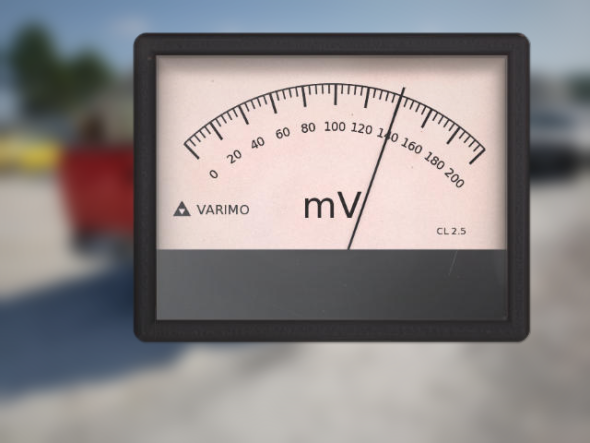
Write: 140 mV
